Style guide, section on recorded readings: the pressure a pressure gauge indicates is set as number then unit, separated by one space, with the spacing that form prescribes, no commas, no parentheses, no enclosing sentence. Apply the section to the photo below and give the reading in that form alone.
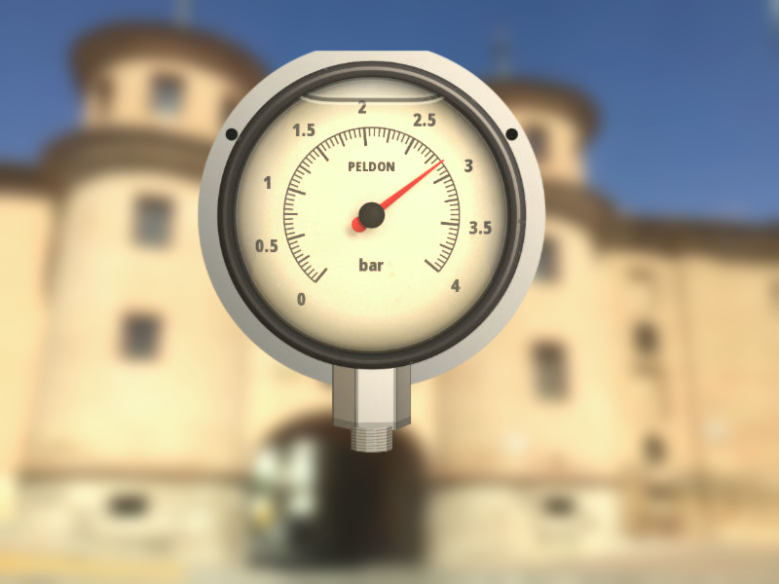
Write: 2.85 bar
